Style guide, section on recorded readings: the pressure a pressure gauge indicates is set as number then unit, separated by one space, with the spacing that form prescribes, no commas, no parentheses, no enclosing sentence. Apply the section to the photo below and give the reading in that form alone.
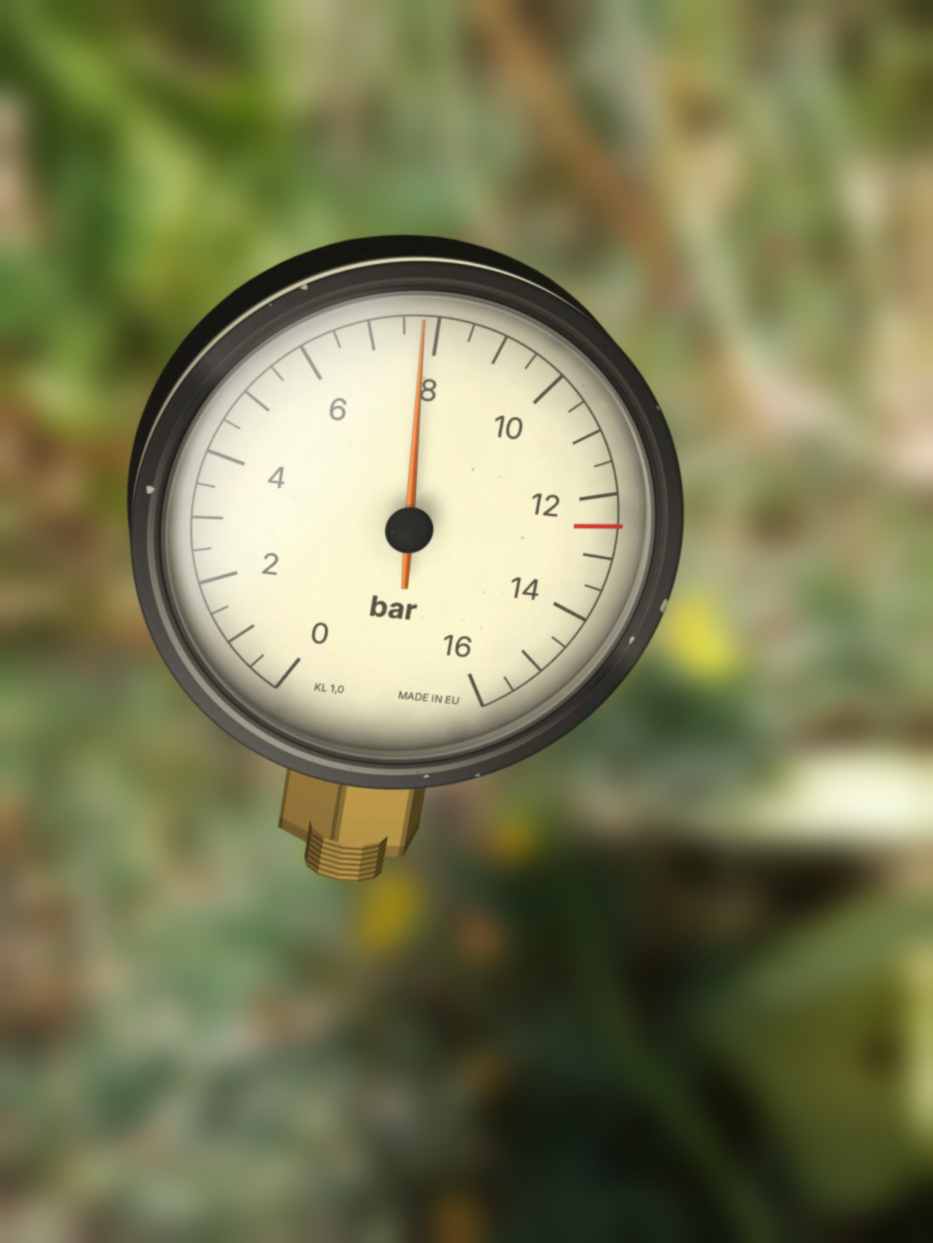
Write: 7.75 bar
